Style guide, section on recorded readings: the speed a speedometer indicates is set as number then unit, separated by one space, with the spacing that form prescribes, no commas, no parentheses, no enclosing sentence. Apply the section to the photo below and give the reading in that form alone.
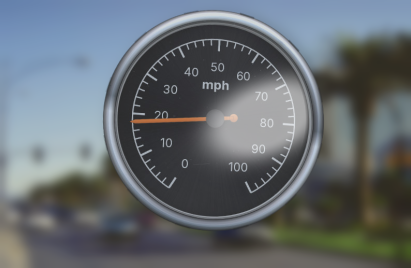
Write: 18 mph
